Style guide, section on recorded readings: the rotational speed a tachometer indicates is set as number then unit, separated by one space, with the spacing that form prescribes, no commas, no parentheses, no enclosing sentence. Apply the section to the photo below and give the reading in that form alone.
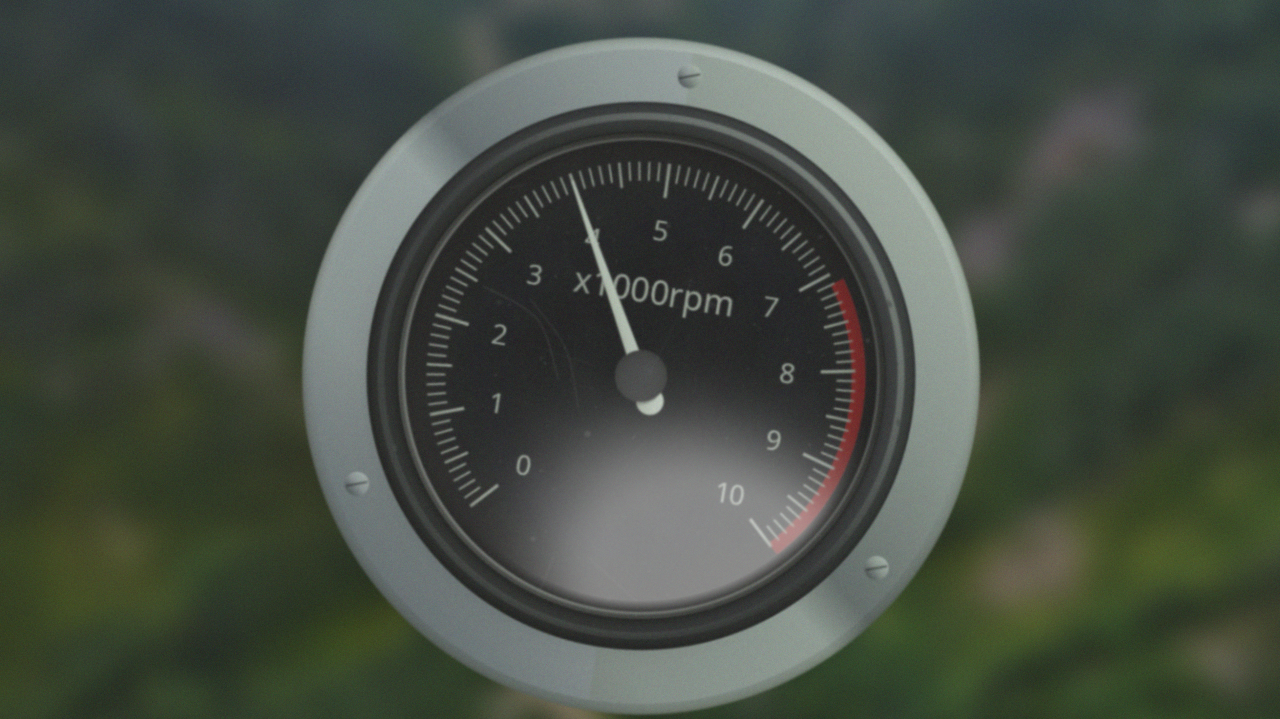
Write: 4000 rpm
